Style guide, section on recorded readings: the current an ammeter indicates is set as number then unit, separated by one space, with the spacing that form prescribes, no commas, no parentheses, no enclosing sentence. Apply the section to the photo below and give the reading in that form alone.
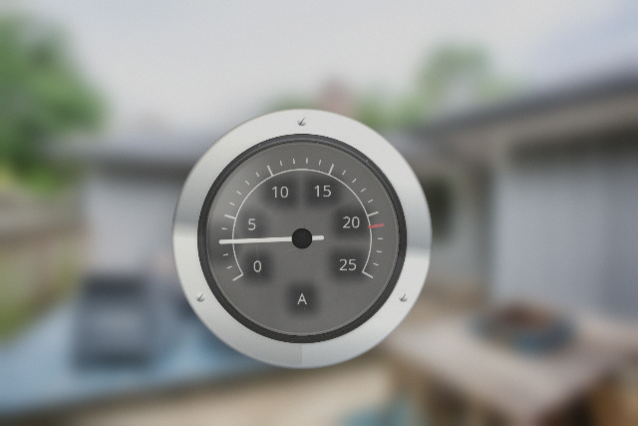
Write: 3 A
